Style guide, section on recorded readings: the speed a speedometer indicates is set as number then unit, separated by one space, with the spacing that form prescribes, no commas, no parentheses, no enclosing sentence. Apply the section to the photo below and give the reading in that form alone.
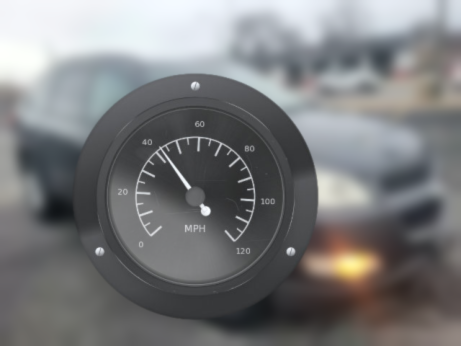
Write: 42.5 mph
